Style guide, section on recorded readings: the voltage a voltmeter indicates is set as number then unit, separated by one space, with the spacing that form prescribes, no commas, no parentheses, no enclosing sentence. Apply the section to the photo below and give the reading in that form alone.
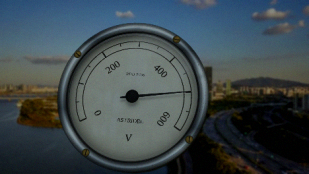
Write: 500 V
